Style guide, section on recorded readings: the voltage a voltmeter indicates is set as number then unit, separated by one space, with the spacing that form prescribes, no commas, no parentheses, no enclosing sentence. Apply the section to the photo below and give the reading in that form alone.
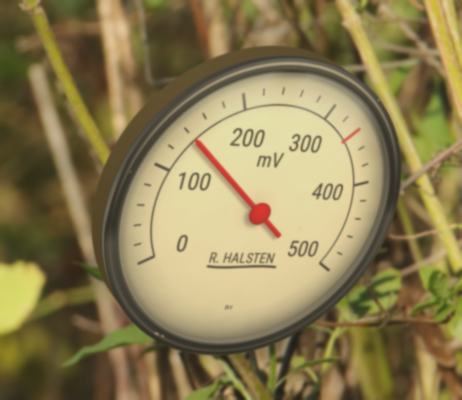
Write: 140 mV
